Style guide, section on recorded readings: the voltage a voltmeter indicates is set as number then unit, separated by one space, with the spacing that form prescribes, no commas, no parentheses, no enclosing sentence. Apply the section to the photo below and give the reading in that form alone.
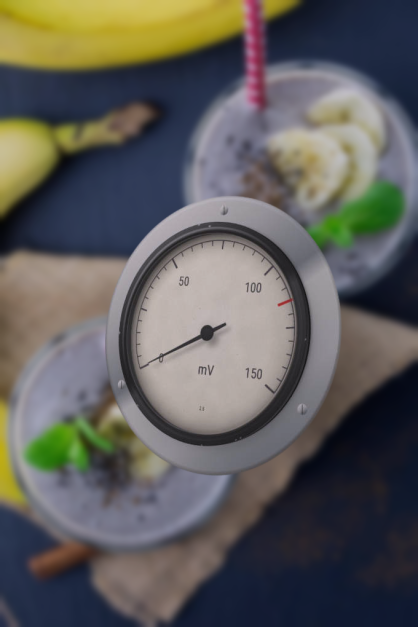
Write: 0 mV
